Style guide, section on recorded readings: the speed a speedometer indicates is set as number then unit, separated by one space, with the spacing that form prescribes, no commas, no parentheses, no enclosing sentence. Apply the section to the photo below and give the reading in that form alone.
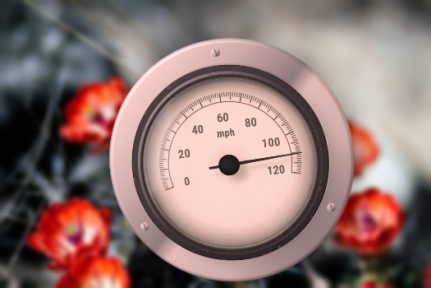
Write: 110 mph
